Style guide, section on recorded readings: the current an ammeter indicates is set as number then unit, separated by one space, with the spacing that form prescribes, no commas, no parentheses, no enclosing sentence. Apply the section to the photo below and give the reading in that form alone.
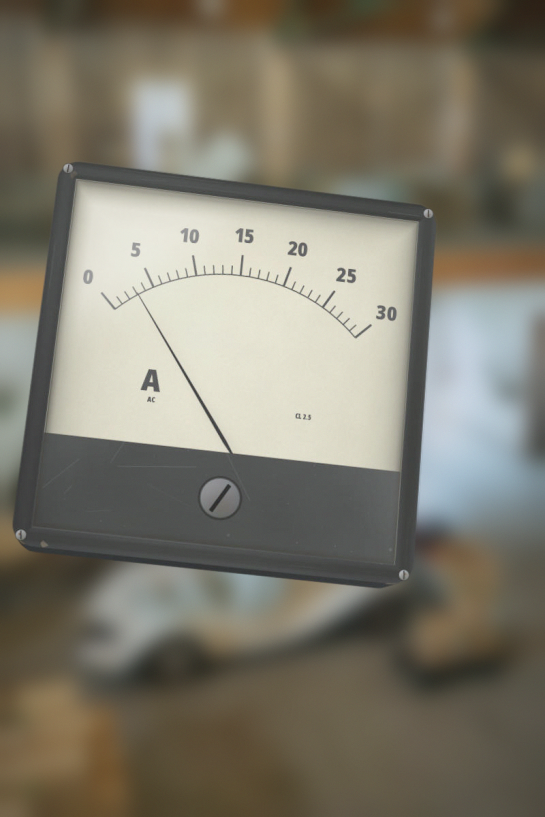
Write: 3 A
